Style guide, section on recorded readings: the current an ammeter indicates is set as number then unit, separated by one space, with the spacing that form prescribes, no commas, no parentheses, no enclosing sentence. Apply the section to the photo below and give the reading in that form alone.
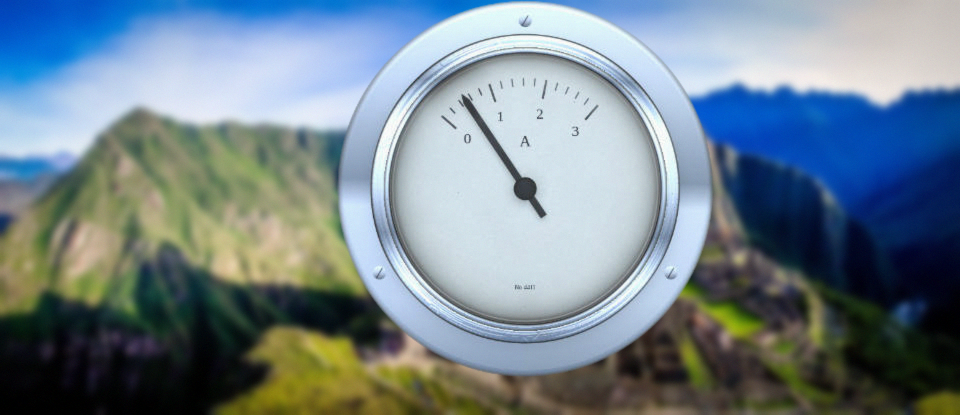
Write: 0.5 A
